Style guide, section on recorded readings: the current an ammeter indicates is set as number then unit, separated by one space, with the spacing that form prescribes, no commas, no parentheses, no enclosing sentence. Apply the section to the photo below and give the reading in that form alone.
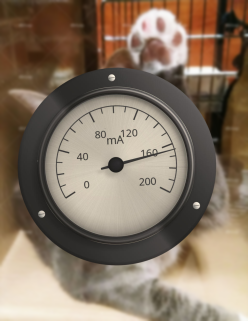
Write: 165 mA
